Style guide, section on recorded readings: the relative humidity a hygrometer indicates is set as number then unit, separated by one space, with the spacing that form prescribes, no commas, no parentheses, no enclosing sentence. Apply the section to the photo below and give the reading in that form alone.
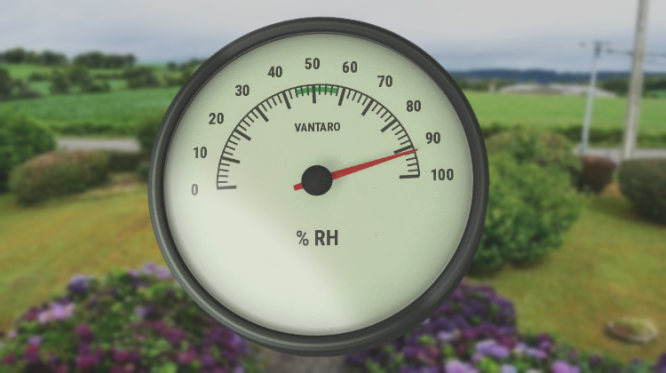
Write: 92 %
